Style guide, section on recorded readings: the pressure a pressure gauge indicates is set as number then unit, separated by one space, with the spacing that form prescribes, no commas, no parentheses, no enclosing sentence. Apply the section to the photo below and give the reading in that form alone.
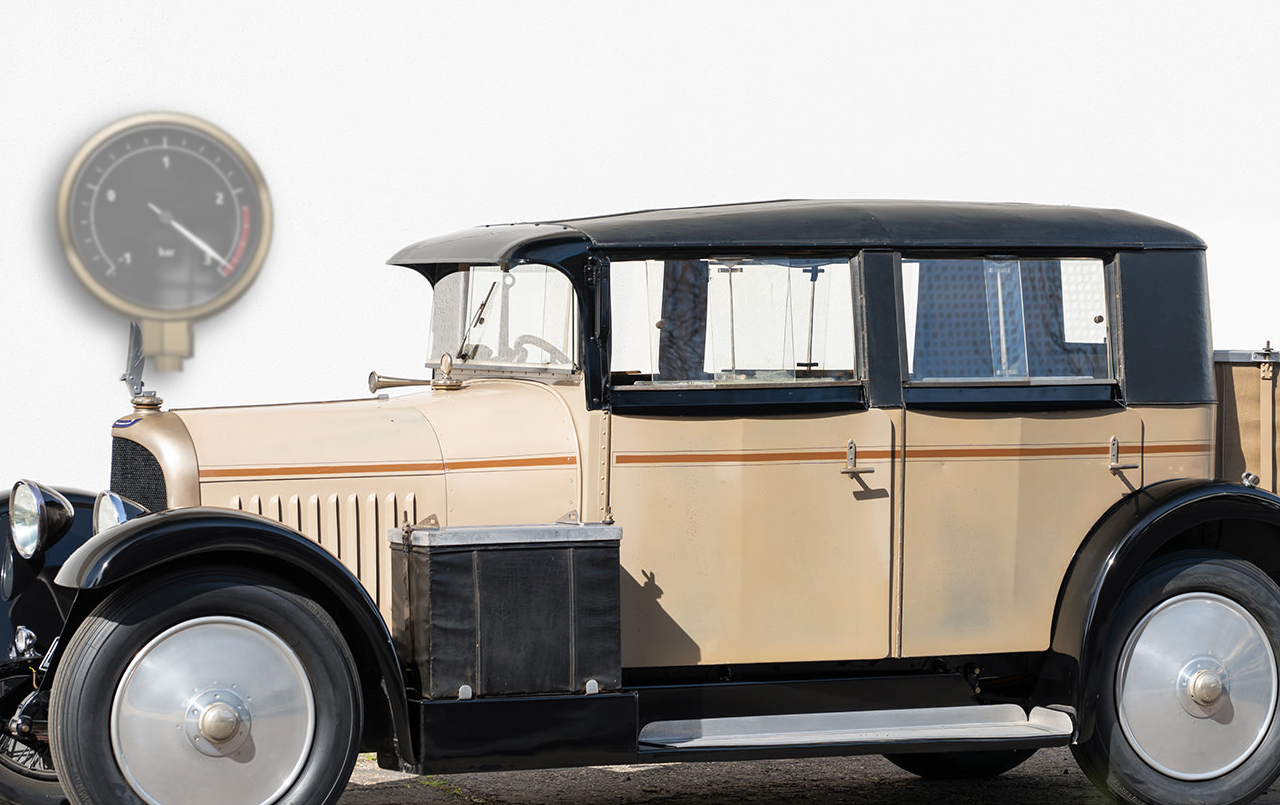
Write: 2.9 bar
